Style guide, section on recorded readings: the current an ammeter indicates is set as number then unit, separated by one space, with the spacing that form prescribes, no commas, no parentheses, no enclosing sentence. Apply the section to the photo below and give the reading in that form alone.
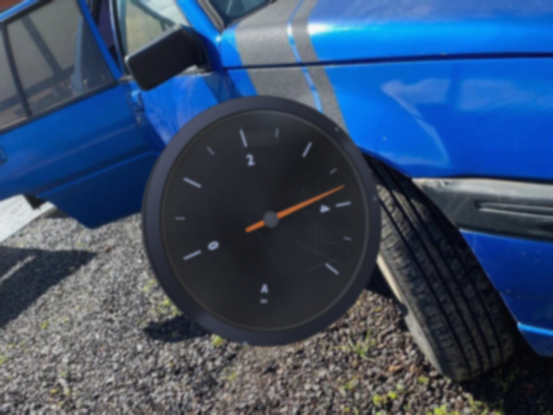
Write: 3.75 A
